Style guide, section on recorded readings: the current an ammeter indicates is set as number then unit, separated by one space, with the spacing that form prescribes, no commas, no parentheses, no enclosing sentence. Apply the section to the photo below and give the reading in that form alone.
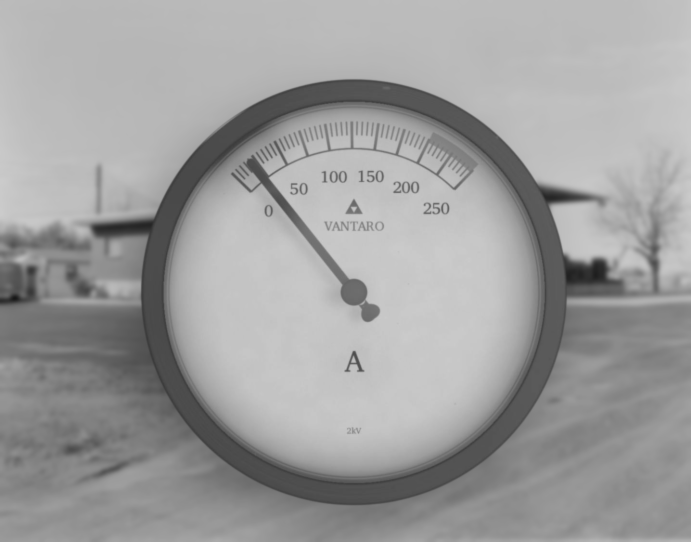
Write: 20 A
